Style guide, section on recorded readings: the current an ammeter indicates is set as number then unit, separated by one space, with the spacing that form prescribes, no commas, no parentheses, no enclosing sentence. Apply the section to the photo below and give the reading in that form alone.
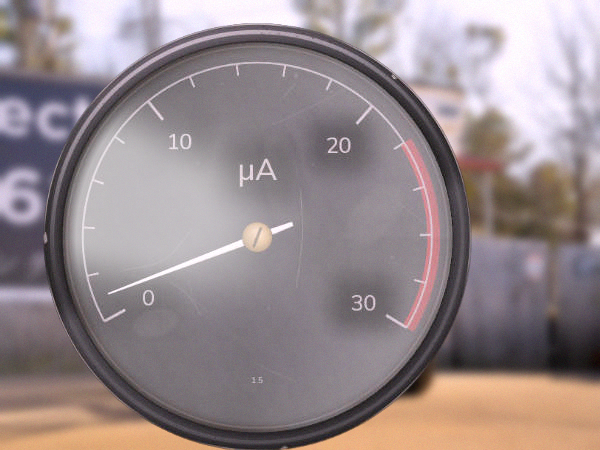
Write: 1 µA
